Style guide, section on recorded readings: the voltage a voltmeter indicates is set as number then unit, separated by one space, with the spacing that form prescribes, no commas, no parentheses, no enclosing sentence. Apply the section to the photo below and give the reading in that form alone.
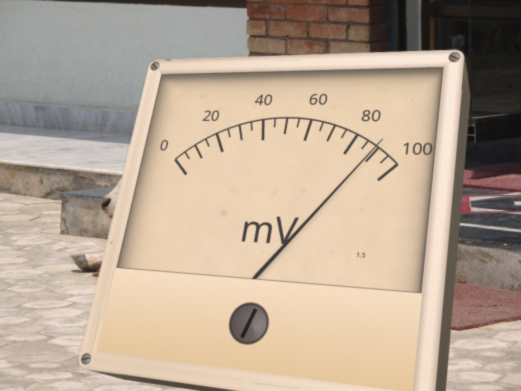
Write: 90 mV
